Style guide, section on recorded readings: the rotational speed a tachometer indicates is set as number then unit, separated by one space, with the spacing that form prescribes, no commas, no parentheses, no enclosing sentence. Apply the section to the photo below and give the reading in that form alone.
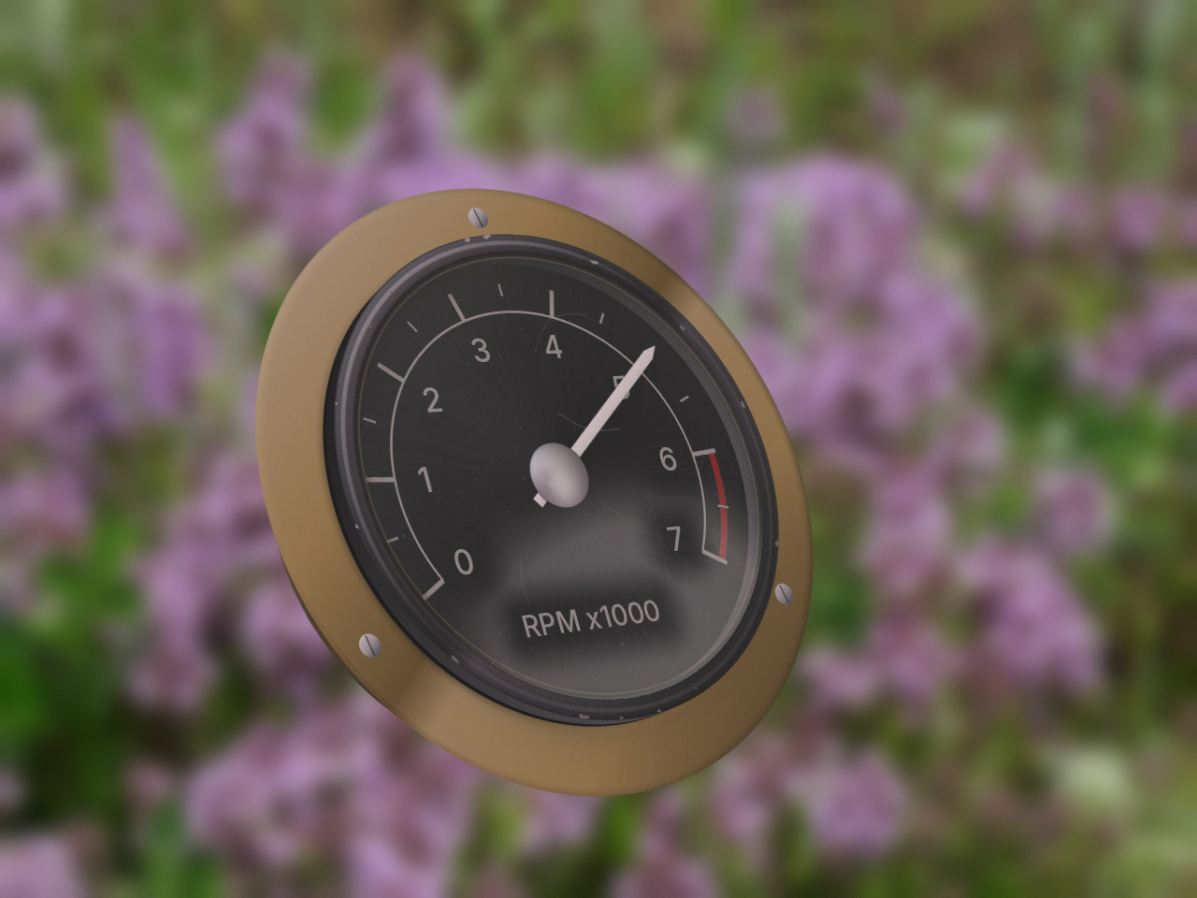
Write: 5000 rpm
